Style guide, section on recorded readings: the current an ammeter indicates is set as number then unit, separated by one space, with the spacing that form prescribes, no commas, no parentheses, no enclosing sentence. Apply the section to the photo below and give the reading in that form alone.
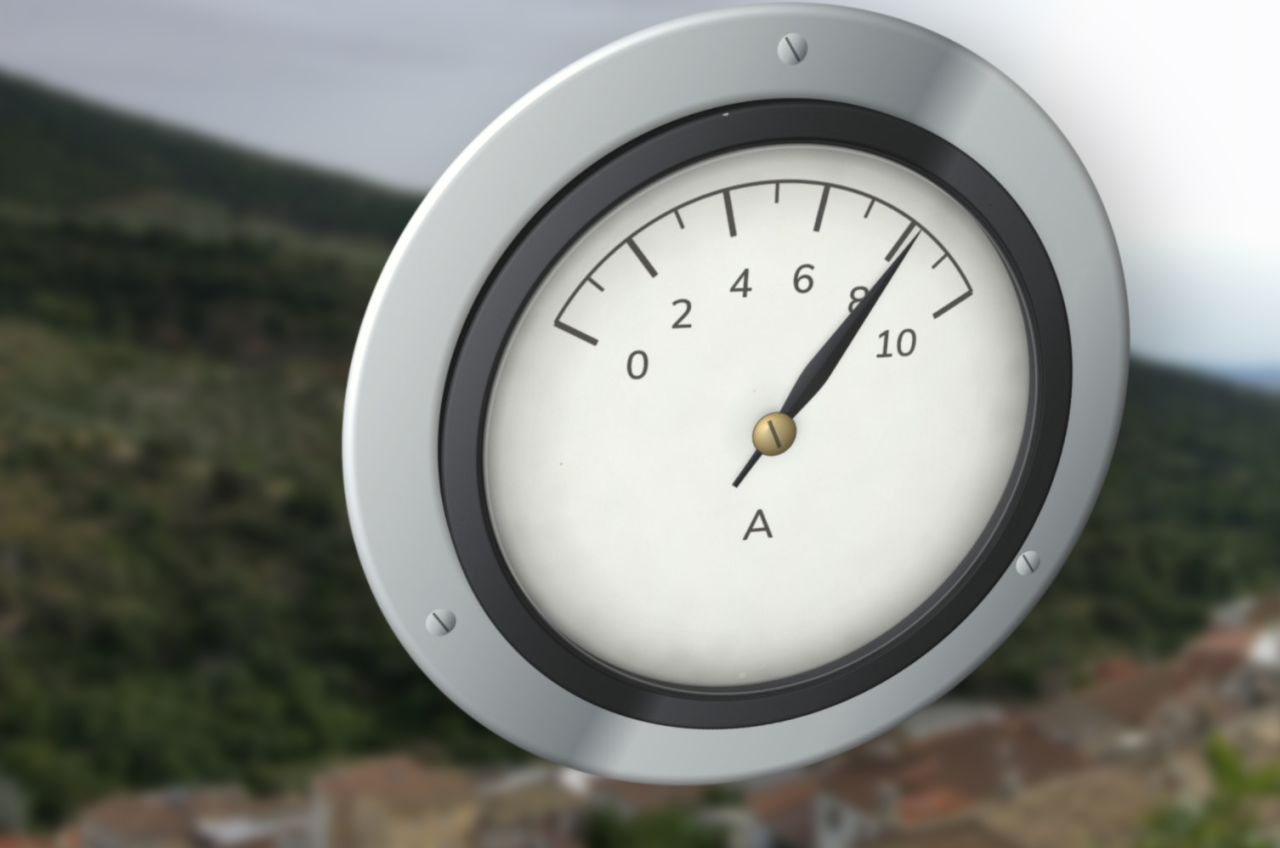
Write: 8 A
